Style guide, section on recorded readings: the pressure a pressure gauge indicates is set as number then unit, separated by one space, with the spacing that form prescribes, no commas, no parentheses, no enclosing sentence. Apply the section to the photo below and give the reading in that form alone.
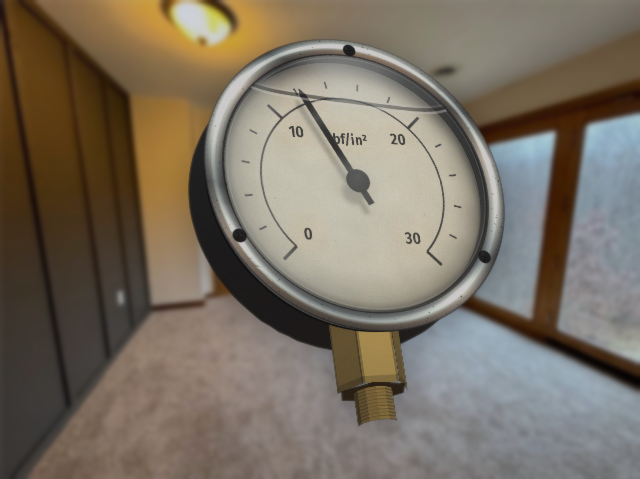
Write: 12 psi
